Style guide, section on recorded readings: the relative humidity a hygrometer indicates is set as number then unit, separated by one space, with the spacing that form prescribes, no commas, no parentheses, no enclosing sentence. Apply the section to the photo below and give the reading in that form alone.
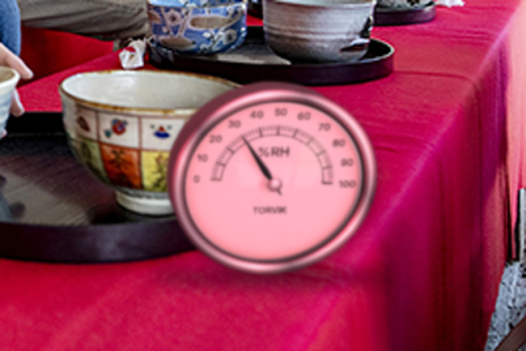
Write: 30 %
